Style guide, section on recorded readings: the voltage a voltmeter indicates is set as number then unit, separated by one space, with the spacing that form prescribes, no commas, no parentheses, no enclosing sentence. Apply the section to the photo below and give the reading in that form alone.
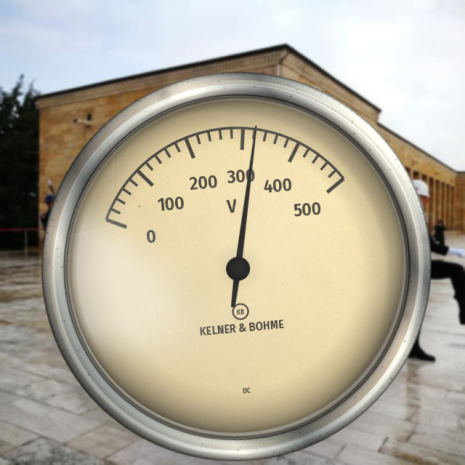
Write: 320 V
